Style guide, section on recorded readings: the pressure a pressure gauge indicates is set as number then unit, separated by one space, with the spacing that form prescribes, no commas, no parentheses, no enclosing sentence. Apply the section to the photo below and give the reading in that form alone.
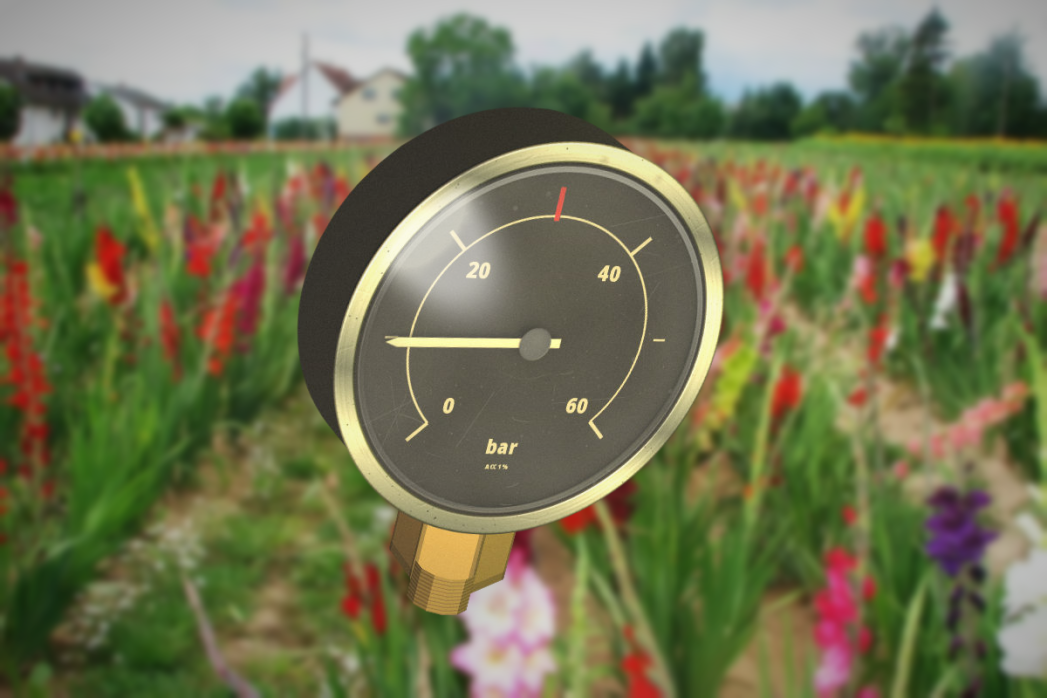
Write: 10 bar
